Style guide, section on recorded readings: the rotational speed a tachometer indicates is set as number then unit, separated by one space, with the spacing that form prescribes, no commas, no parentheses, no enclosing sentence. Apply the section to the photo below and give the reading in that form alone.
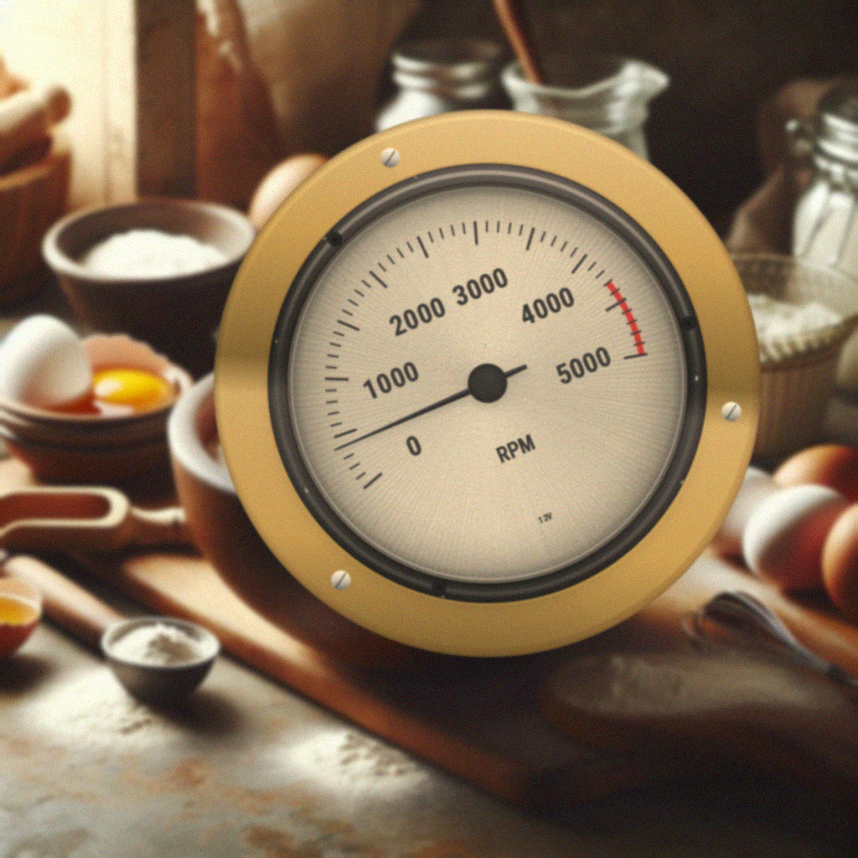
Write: 400 rpm
